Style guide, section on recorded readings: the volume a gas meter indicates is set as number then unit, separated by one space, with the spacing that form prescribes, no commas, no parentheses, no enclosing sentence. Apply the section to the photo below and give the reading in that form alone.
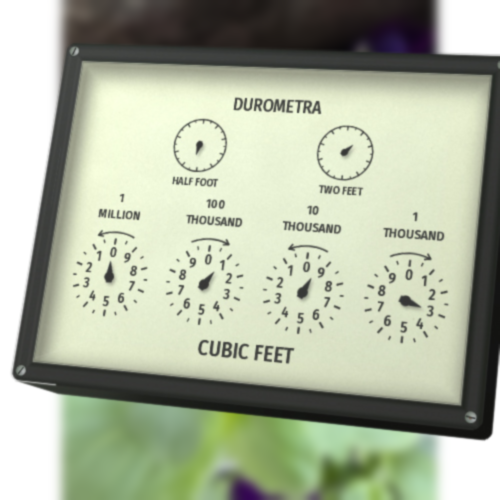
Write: 9300 ft³
